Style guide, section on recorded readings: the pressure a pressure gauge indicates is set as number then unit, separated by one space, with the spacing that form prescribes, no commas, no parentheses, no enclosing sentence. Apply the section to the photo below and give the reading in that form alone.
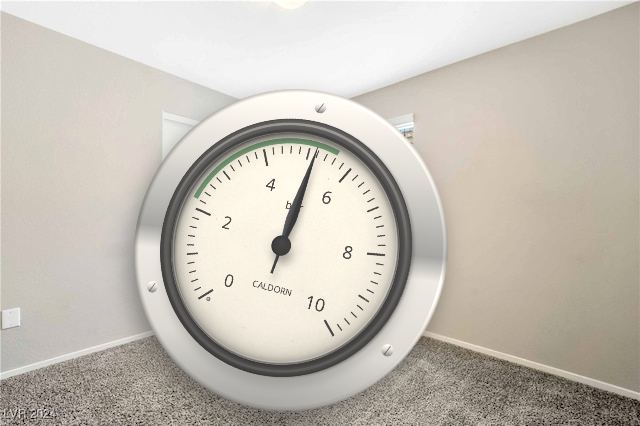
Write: 5.2 bar
